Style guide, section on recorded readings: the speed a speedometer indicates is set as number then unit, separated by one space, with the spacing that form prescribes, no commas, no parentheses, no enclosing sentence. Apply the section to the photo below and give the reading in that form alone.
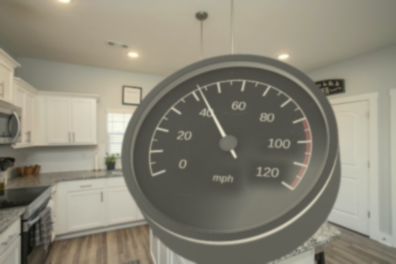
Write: 42.5 mph
